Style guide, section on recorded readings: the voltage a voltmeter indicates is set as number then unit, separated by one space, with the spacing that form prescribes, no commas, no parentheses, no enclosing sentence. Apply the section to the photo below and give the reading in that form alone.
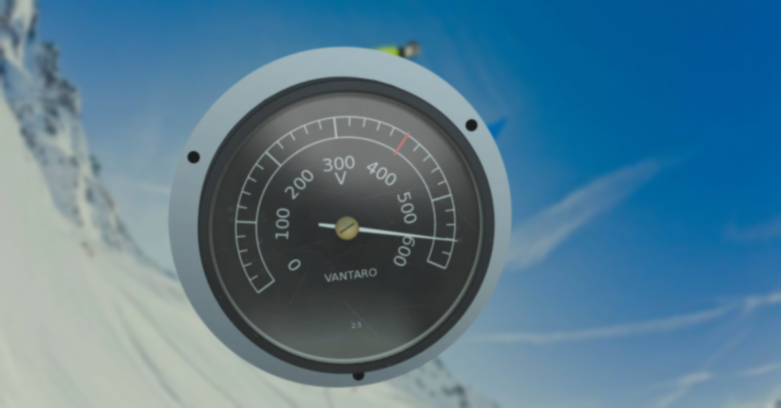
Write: 560 V
